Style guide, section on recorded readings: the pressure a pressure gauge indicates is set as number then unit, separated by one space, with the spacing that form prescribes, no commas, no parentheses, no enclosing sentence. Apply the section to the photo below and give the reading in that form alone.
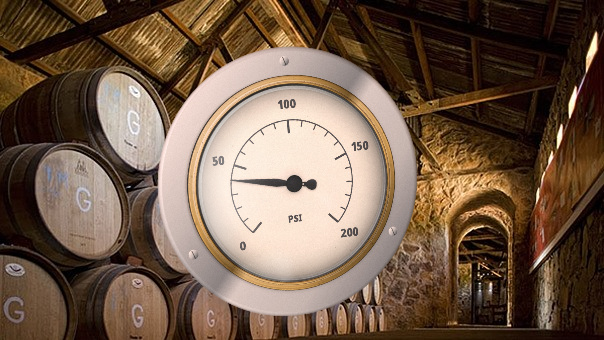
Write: 40 psi
